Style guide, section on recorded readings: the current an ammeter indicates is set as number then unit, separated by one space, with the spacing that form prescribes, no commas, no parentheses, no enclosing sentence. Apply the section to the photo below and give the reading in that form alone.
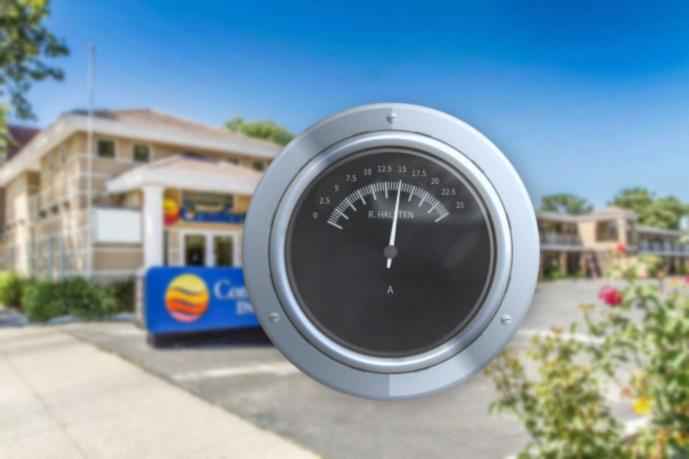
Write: 15 A
